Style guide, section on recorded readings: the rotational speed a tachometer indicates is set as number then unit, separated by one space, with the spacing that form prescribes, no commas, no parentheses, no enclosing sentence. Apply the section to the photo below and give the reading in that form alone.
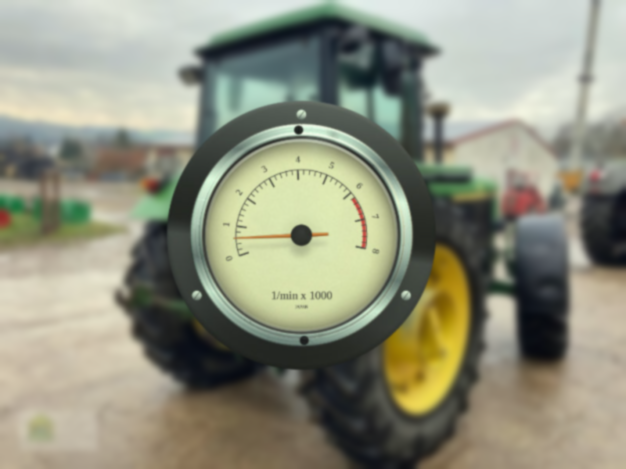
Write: 600 rpm
